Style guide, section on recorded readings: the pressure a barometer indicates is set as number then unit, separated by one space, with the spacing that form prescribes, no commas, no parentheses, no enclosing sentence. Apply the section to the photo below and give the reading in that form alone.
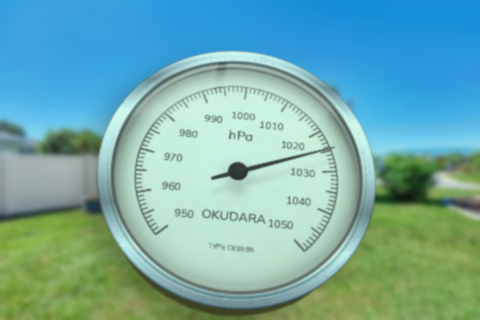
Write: 1025 hPa
